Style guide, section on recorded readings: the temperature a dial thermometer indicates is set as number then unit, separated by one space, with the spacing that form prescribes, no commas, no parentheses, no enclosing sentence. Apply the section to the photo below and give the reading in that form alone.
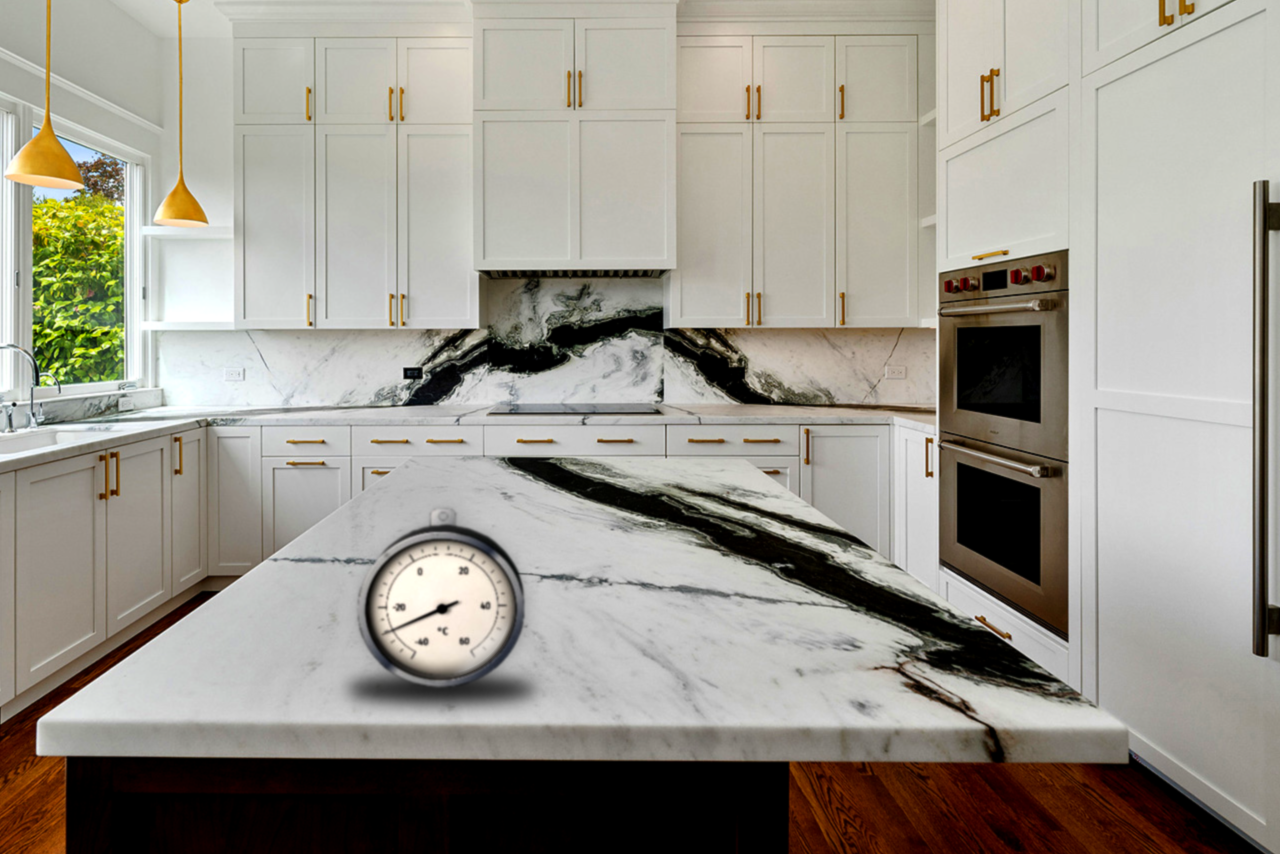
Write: -28 °C
